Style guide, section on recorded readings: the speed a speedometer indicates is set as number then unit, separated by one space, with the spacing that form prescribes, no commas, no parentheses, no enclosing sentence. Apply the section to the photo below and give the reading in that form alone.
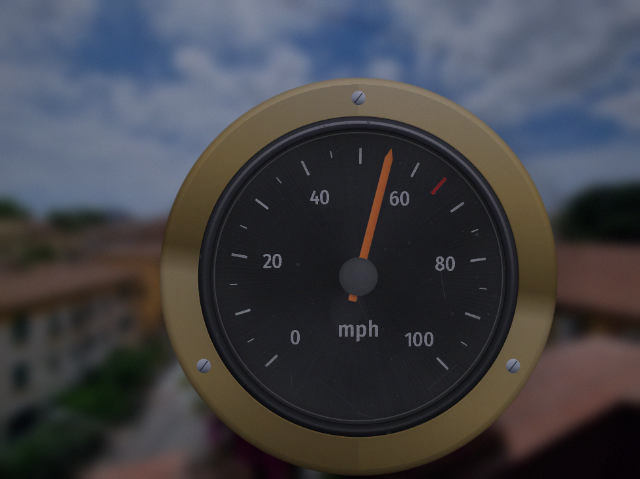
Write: 55 mph
